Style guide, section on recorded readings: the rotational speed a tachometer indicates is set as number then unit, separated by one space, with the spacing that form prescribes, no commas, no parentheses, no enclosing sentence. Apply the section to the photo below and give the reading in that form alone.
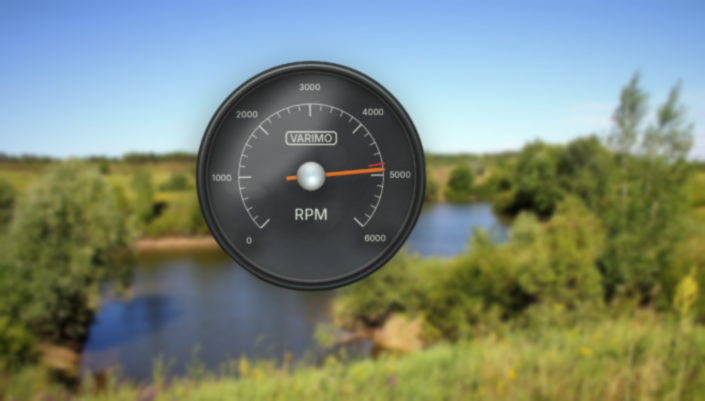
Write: 4900 rpm
